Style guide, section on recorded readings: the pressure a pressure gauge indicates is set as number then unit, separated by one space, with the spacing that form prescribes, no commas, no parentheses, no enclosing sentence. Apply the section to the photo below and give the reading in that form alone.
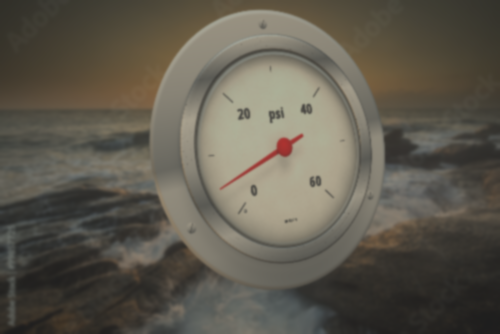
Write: 5 psi
